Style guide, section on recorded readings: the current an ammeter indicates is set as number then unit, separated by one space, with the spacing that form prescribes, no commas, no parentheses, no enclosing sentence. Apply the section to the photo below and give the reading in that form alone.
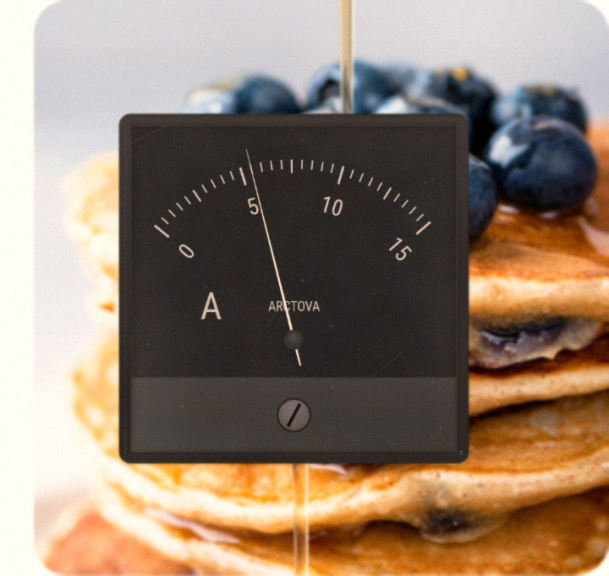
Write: 5.5 A
